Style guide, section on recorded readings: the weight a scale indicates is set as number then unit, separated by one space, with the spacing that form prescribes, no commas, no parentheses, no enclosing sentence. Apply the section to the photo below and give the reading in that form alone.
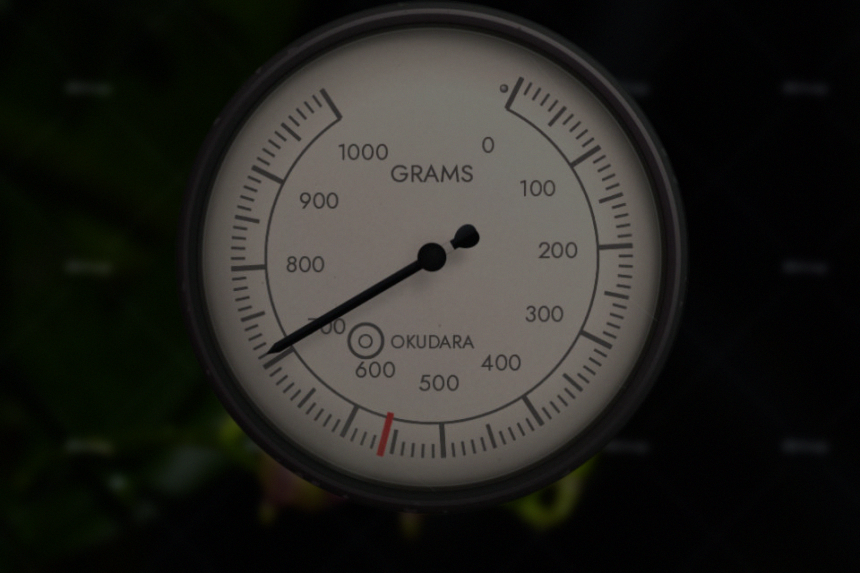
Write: 710 g
